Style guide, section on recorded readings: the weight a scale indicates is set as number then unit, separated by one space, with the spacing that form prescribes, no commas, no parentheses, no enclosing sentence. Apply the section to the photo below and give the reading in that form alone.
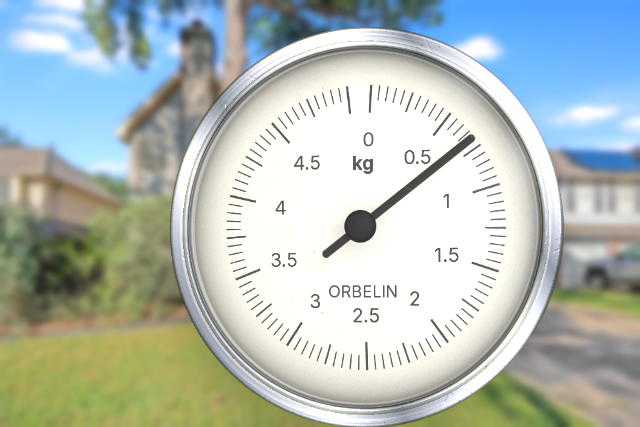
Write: 0.7 kg
